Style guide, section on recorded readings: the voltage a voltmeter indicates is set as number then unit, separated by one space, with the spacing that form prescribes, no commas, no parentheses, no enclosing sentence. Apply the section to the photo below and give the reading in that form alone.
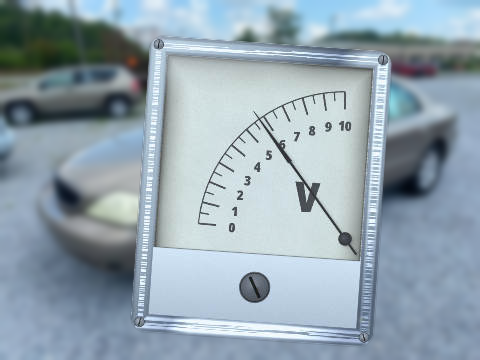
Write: 5.75 V
